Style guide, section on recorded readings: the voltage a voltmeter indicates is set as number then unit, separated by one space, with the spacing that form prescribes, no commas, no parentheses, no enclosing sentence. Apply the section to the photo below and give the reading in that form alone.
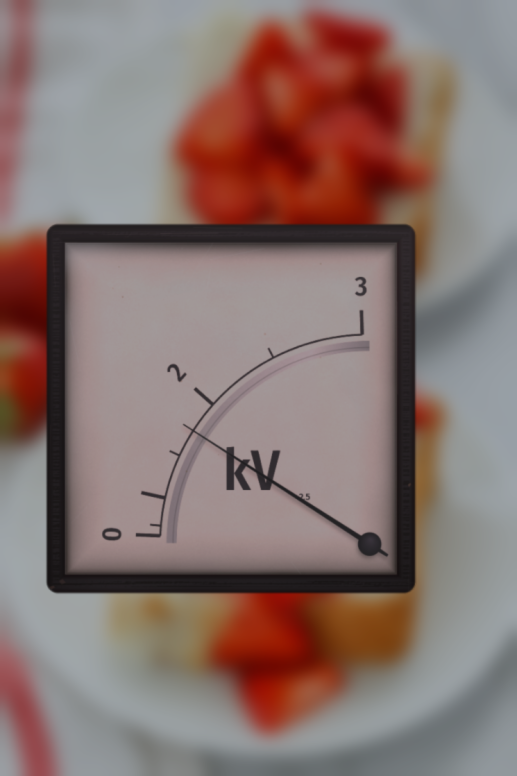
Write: 1.75 kV
